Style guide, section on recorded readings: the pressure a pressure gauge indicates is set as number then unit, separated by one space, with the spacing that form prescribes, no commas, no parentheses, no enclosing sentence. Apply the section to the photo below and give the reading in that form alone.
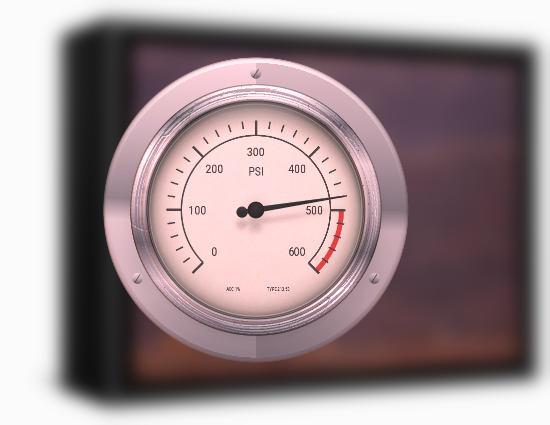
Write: 480 psi
